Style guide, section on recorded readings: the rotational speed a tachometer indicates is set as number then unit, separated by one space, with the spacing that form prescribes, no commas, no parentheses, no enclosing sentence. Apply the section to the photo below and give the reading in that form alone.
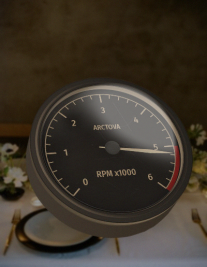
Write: 5200 rpm
